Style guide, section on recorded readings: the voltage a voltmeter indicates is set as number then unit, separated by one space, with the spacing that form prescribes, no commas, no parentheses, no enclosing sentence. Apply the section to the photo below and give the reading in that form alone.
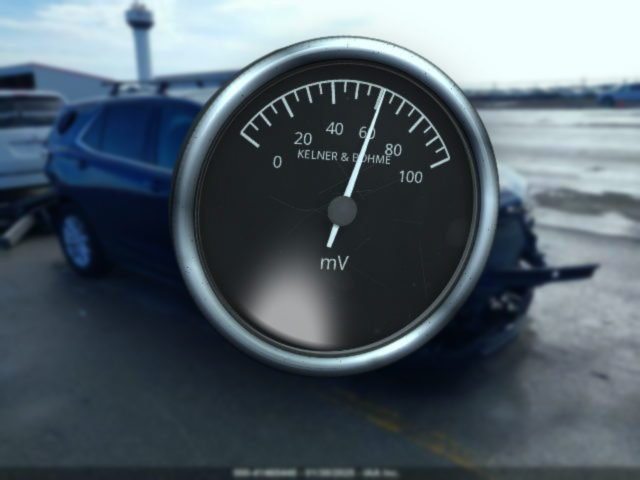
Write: 60 mV
